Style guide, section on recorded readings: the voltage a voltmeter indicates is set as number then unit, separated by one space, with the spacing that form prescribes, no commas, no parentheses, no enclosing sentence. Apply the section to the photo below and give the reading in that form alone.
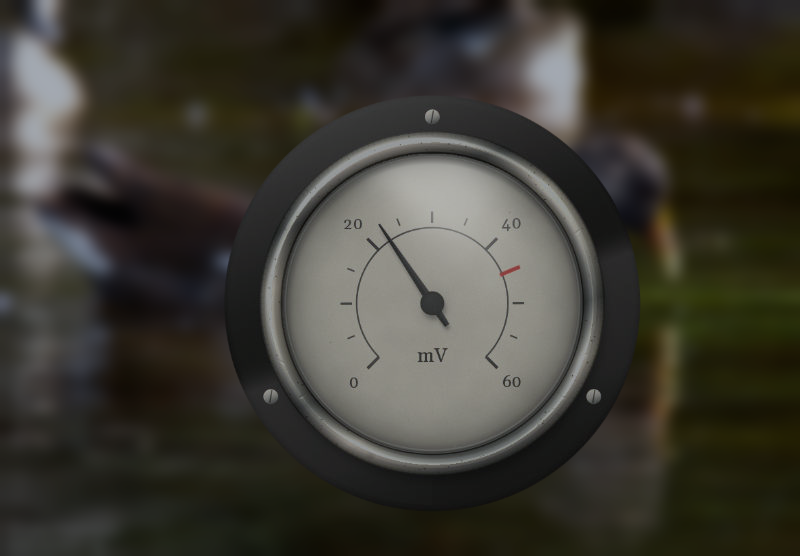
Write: 22.5 mV
